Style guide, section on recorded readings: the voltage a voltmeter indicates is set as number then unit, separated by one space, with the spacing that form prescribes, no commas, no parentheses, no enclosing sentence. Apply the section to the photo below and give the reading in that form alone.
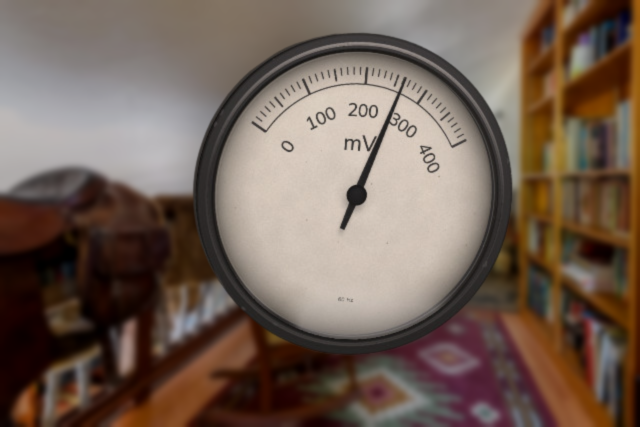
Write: 260 mV
